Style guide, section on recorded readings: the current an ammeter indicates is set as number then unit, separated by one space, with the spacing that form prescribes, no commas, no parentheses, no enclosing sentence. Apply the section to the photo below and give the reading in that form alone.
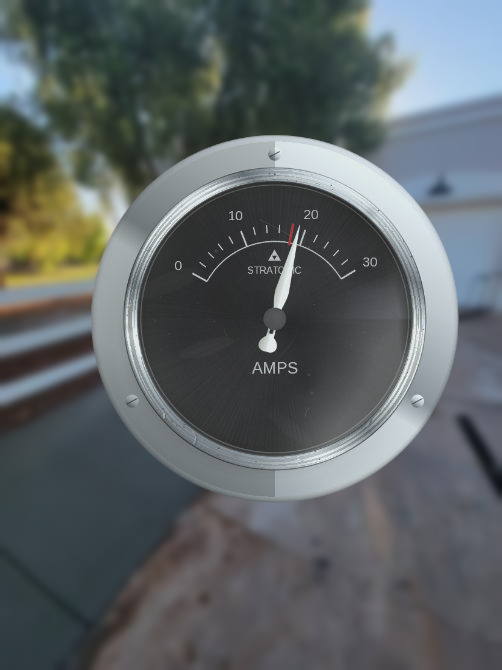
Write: 19 A
